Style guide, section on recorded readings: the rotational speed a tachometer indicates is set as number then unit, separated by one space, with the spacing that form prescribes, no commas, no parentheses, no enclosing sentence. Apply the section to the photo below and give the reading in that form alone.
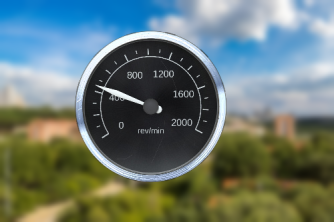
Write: 450 rpm
